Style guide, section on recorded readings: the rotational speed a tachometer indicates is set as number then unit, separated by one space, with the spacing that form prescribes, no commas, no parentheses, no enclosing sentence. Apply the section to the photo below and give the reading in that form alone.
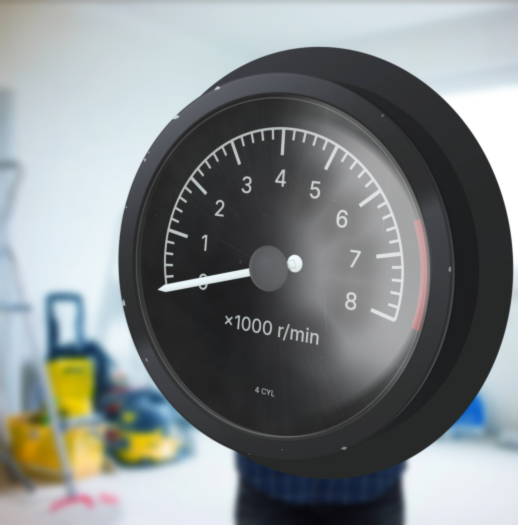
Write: 0 rpm
